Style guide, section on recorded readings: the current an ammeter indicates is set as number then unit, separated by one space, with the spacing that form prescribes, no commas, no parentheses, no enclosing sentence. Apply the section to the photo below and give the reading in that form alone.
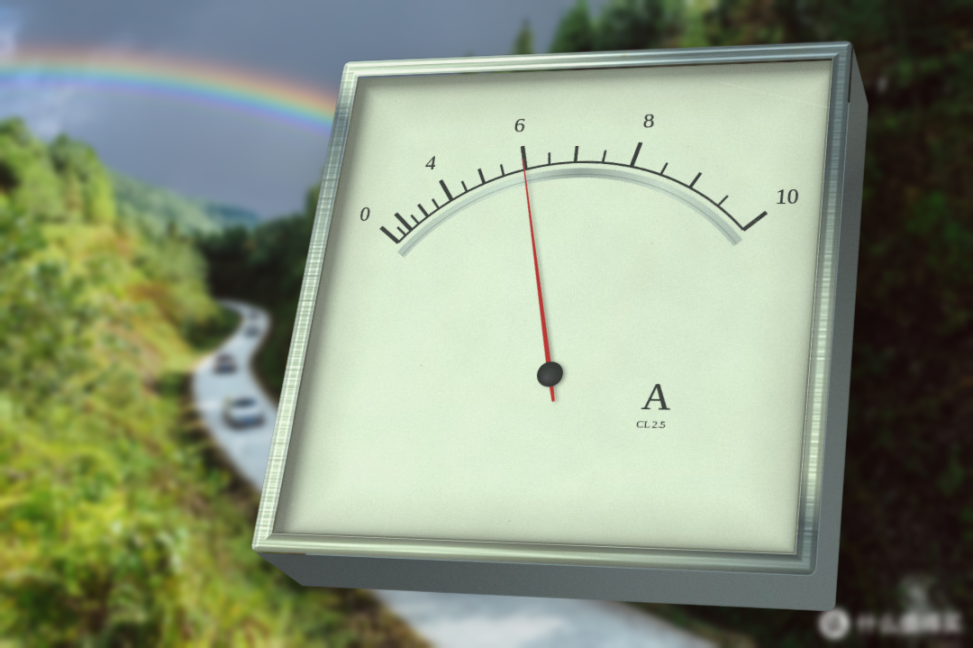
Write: 6 A
